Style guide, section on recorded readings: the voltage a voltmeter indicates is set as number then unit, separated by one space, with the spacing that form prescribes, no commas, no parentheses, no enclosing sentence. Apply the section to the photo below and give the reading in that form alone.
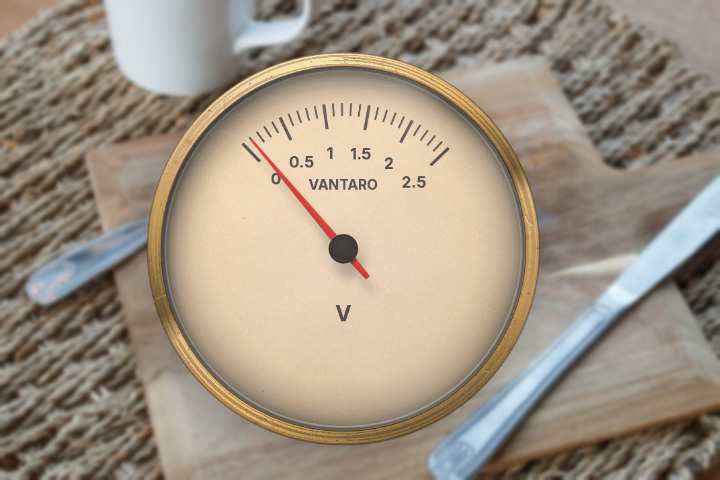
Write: 0.1 V
